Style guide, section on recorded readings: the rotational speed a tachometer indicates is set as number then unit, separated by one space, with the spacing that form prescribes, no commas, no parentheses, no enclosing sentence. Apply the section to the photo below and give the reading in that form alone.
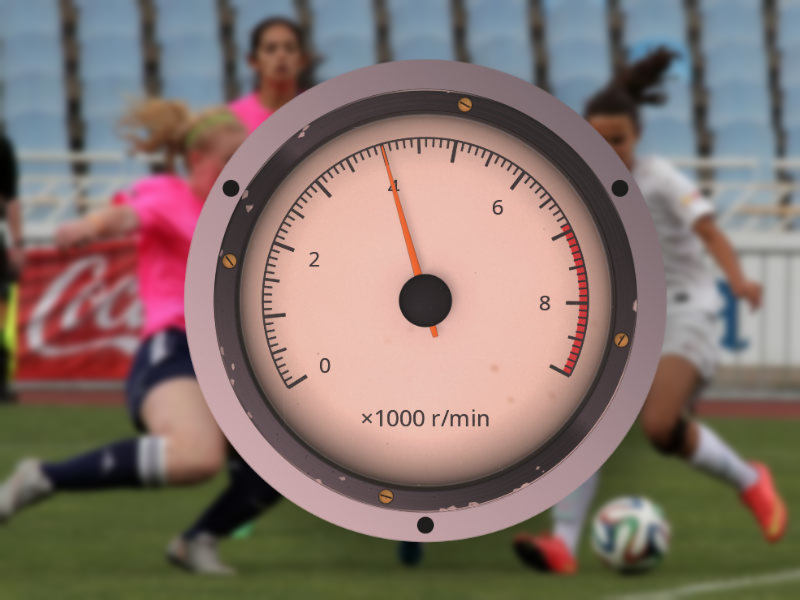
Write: 4000 rpm
